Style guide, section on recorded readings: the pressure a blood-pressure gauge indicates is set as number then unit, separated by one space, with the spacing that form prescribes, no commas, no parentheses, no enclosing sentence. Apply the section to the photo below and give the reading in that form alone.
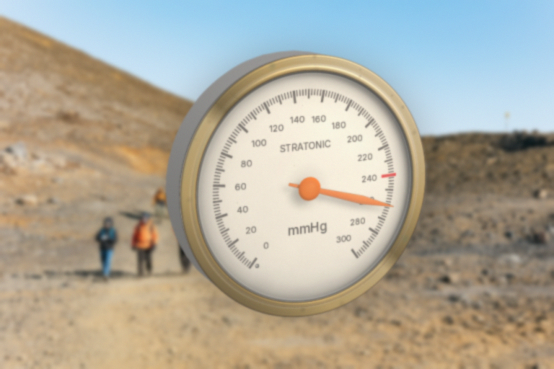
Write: 260 mmHg
